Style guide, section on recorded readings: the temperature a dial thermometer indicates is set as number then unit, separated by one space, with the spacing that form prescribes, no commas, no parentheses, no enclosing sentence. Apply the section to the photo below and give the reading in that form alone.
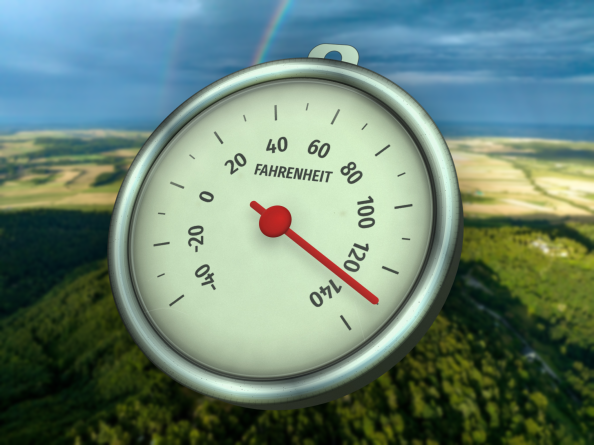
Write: 130 °F
